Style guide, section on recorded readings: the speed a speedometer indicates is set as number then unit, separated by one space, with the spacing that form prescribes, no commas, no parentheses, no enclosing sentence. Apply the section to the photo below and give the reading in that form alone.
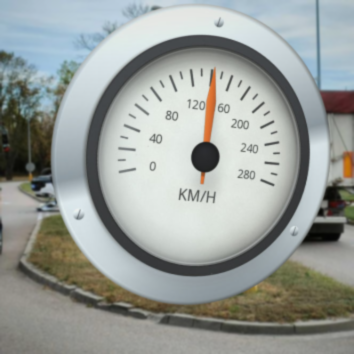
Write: 140 km/h
